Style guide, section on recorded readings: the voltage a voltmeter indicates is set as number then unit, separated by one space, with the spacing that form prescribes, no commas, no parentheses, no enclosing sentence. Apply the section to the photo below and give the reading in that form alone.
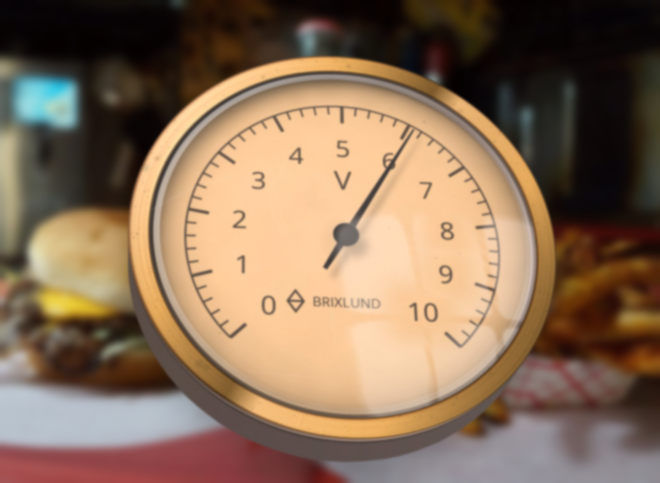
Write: 6.1 V
